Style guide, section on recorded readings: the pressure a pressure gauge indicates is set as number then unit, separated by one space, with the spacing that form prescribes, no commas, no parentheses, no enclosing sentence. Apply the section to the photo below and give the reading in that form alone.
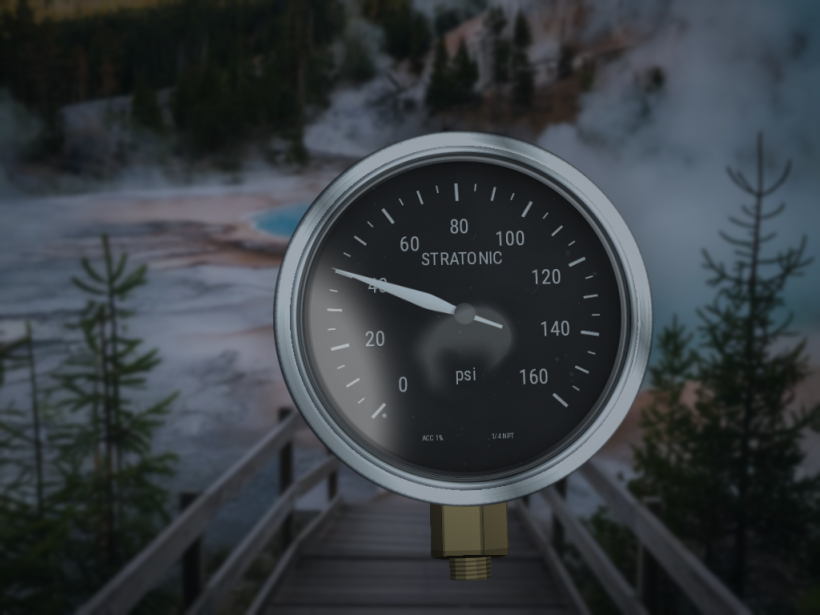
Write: 40 psi
